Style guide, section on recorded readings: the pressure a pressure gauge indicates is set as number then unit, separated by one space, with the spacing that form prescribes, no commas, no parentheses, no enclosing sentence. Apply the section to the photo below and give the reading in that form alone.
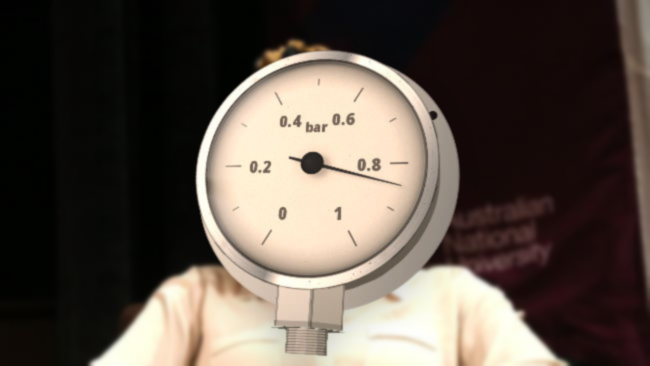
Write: 0.85 bar
